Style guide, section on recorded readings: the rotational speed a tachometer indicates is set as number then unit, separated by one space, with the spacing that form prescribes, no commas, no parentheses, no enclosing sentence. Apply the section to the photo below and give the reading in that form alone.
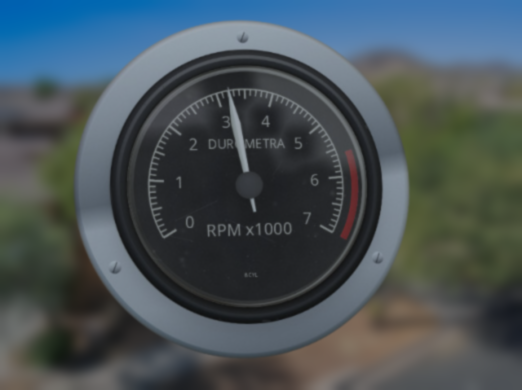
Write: 3200 rpm
